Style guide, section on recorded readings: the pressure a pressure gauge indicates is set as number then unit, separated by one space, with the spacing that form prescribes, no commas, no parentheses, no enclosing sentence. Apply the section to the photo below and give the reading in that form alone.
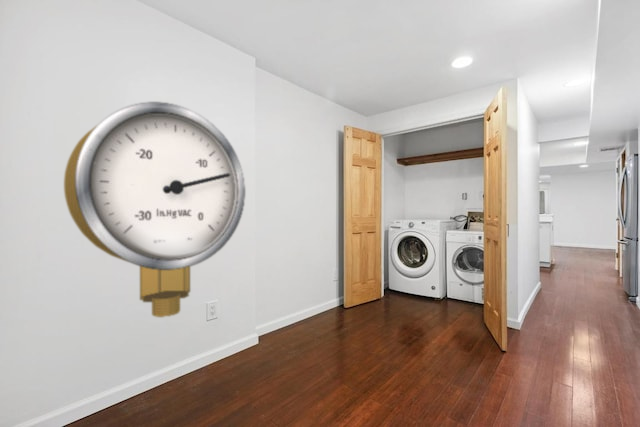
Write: -7 inHg
